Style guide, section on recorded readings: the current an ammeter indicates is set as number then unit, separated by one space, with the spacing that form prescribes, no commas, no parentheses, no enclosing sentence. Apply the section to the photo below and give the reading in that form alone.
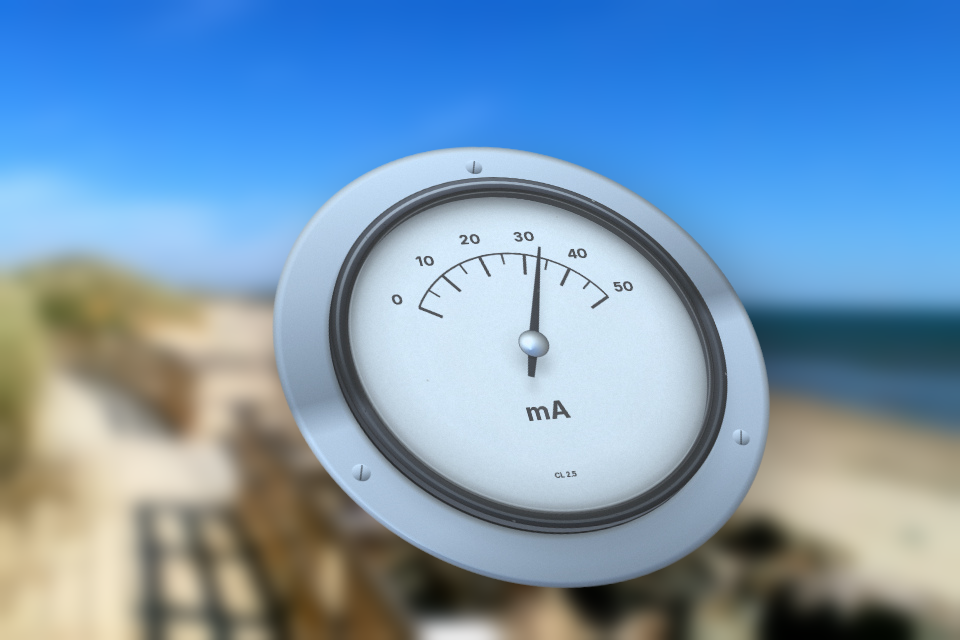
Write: 32.5 mA
